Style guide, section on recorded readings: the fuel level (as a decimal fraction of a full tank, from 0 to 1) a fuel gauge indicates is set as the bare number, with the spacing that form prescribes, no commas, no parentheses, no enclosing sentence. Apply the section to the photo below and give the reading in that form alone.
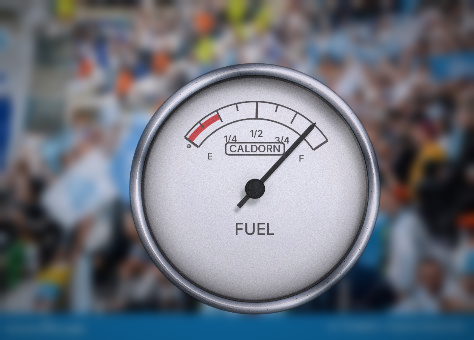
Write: 0.875
